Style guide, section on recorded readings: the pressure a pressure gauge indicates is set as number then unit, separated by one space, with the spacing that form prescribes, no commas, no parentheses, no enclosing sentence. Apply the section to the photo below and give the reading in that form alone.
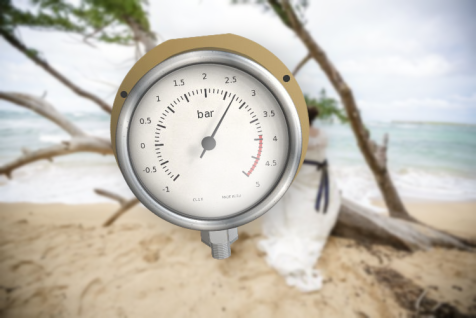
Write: 2.7 bar
